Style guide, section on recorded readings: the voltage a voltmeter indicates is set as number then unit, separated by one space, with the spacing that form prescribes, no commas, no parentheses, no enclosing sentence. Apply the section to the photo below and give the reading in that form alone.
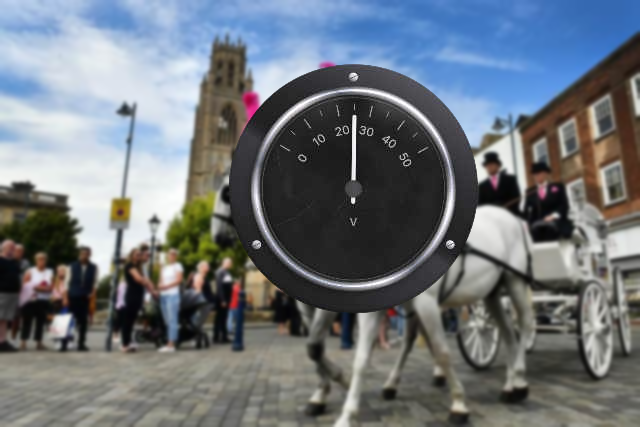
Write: 25 V
